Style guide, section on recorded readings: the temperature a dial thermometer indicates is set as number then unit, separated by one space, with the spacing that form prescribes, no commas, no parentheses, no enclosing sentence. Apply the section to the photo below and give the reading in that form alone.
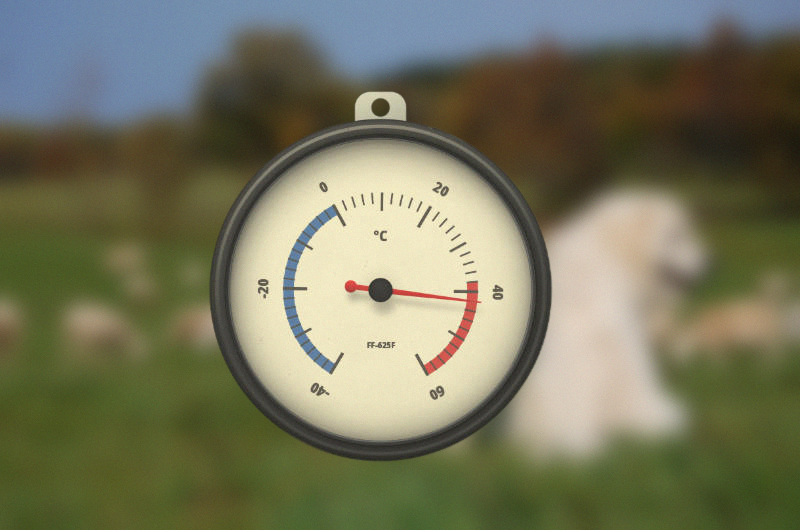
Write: 42 °C
